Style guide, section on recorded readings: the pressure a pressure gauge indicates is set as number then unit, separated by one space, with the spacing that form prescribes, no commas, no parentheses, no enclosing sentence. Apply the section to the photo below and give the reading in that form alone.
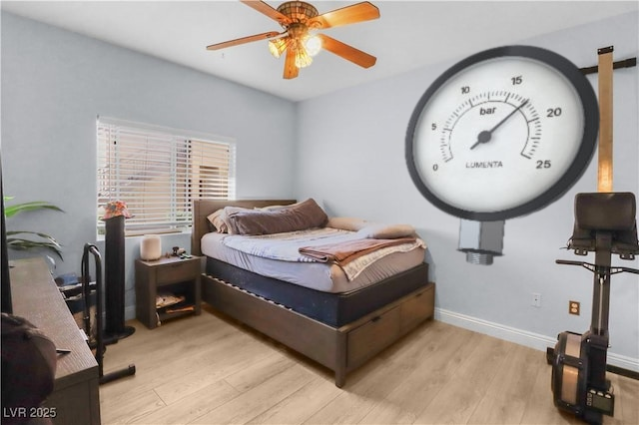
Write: 17.5 bar
